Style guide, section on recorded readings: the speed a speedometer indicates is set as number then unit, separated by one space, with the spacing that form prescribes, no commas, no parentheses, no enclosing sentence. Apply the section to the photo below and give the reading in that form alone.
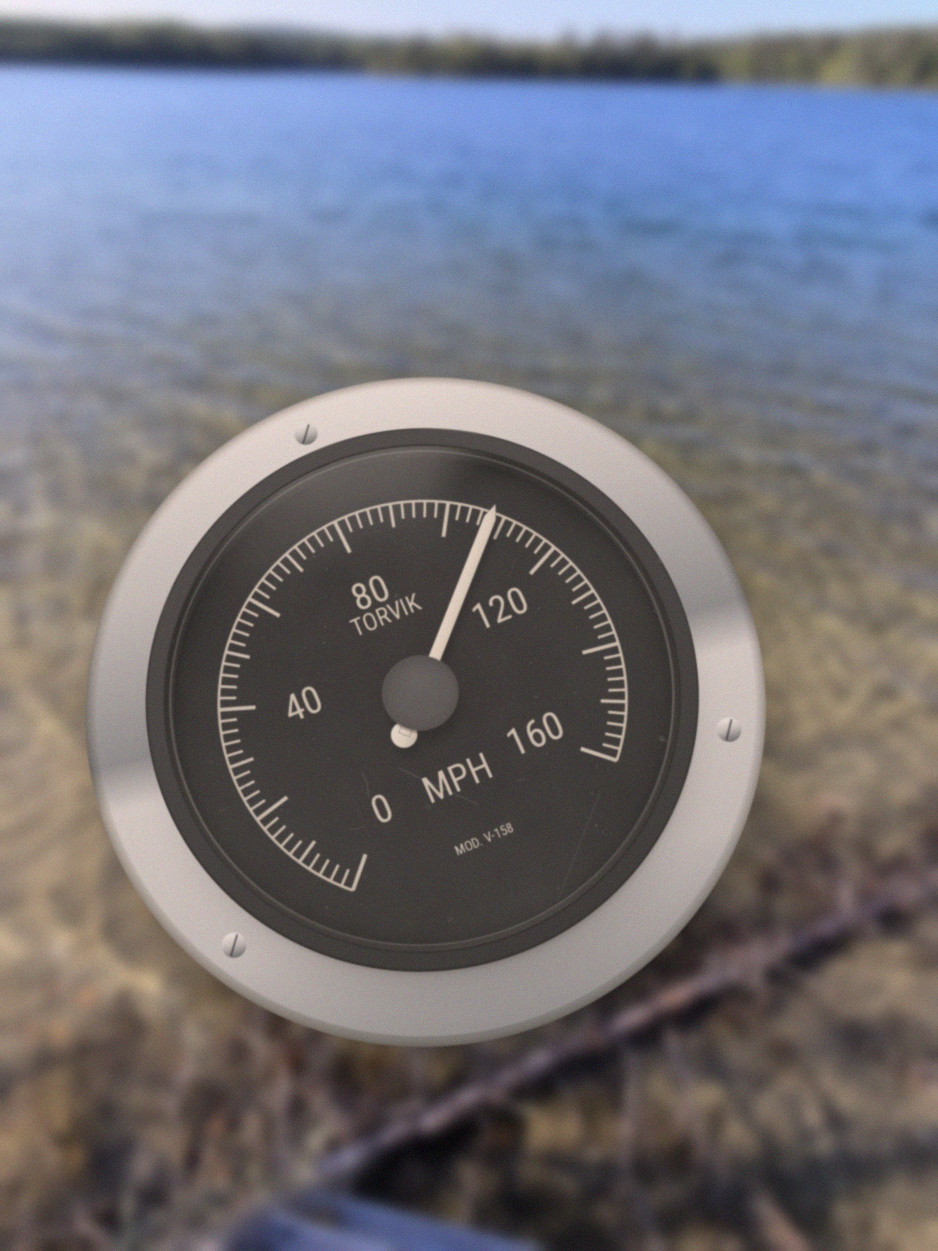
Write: 108 mph
